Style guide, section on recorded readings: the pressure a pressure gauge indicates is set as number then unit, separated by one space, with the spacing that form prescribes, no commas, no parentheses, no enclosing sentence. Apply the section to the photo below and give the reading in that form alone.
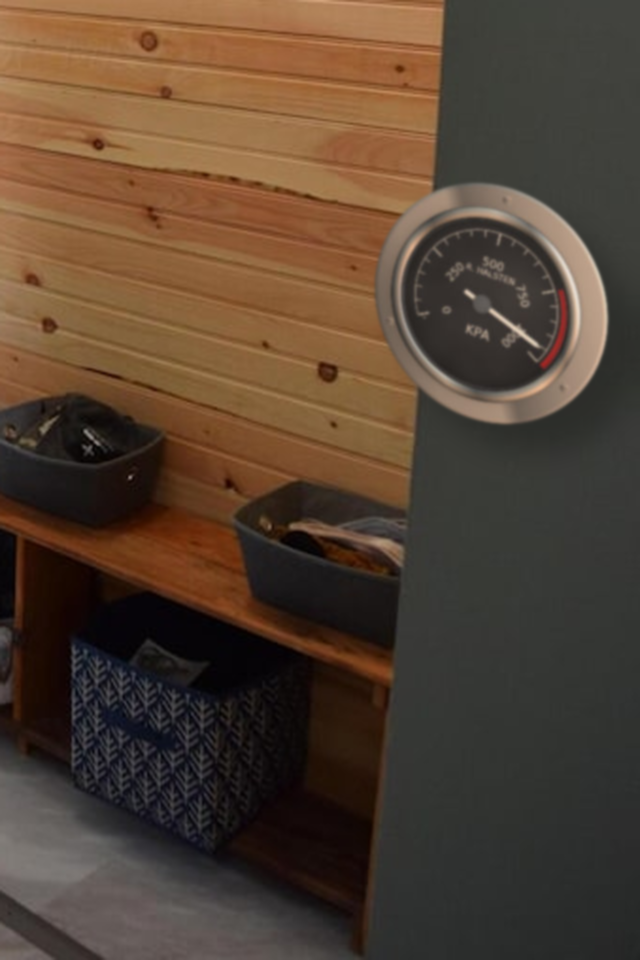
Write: 950 kPa
